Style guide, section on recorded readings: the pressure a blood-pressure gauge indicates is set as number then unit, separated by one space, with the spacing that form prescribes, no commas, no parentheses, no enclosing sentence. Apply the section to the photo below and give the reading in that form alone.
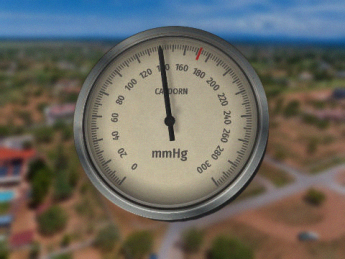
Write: 140 mmHg
